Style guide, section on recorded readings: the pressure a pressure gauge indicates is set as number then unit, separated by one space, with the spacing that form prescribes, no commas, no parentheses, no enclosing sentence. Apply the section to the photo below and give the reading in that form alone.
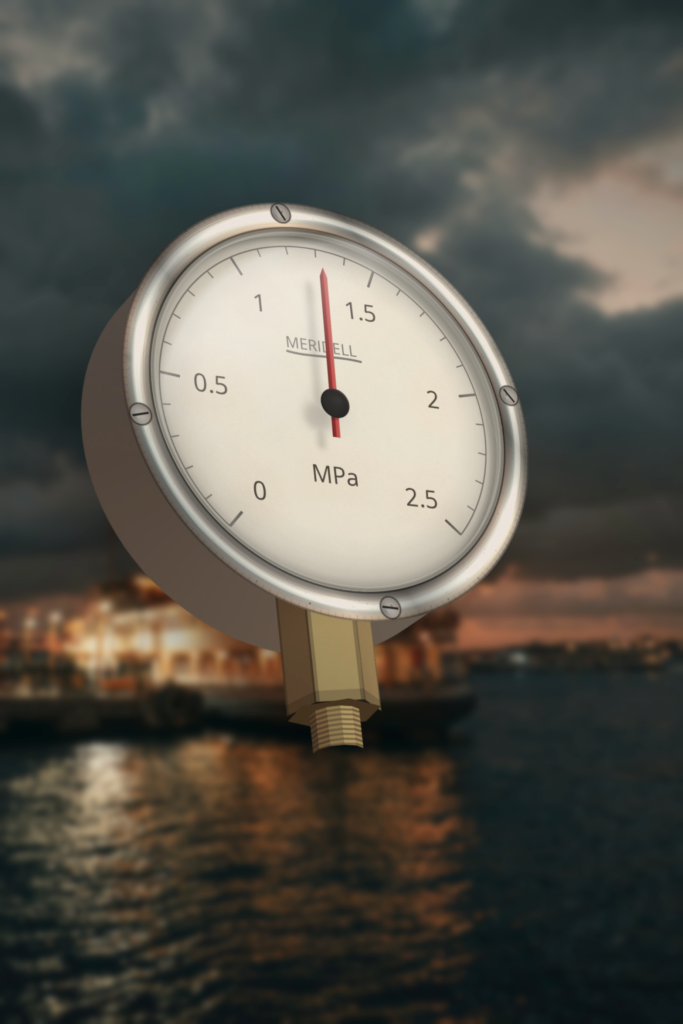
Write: 1.3 MPa
